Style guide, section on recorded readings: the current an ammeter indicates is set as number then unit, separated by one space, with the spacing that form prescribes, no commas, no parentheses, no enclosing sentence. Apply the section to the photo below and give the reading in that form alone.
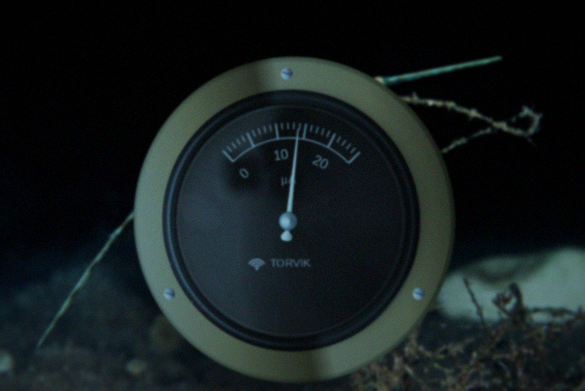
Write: 14 µA
